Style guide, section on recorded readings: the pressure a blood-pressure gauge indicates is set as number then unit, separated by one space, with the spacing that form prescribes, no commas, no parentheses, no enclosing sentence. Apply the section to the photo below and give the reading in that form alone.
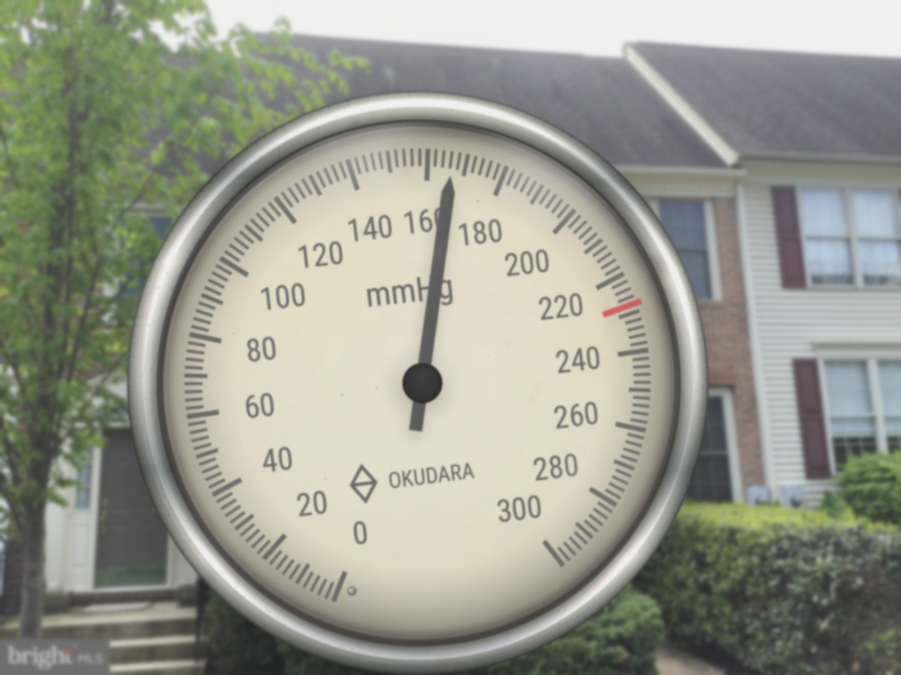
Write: 166 mmHg
